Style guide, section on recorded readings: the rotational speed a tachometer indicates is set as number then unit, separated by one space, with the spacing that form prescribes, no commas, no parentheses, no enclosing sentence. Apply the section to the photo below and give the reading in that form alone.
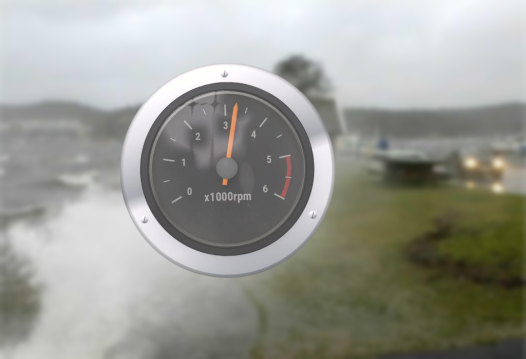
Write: 3250 rpm
